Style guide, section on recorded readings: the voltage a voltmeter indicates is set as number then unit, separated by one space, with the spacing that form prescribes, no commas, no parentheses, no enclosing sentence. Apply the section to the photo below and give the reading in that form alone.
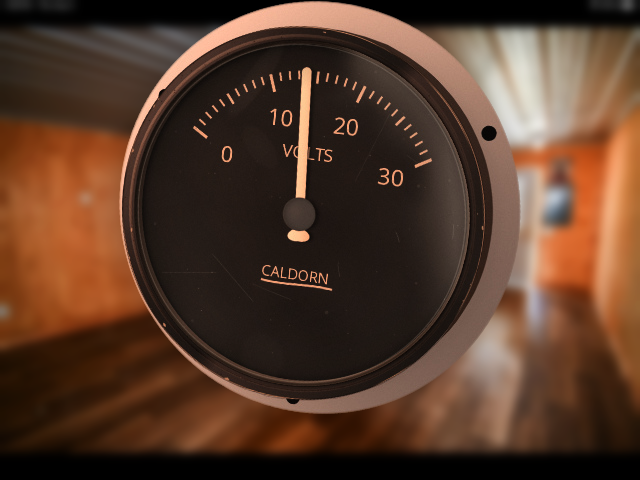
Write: 14 V
